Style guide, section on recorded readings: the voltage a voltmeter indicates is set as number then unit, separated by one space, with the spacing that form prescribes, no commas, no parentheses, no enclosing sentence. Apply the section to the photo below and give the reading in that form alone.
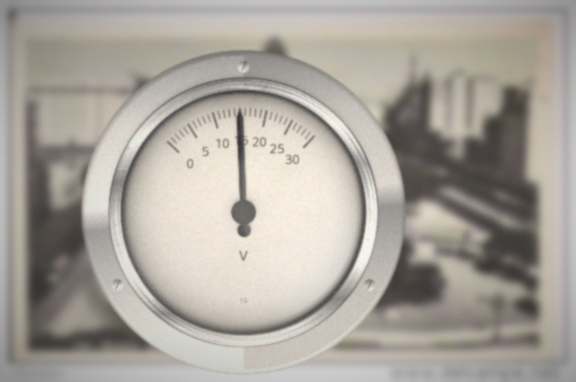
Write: 15 V
